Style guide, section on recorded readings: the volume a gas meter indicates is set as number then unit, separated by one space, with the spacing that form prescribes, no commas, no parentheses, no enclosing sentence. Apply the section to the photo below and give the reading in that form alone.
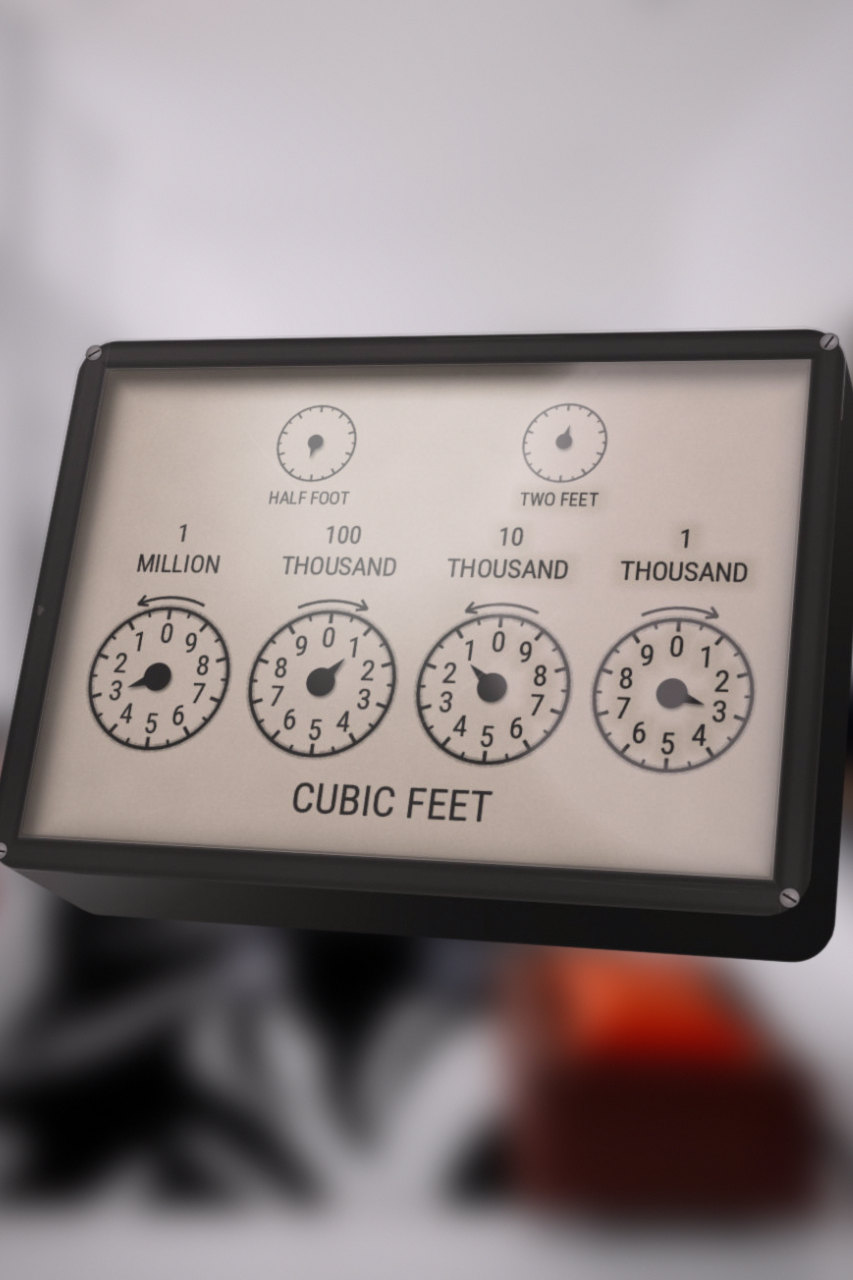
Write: 311300 ft³
